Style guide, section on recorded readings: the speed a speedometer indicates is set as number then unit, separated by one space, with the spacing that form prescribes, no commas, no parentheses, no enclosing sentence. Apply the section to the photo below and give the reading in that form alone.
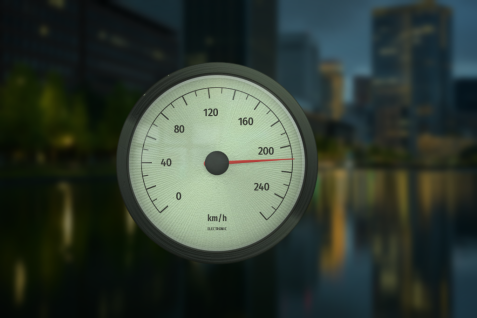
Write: 210 km/h
